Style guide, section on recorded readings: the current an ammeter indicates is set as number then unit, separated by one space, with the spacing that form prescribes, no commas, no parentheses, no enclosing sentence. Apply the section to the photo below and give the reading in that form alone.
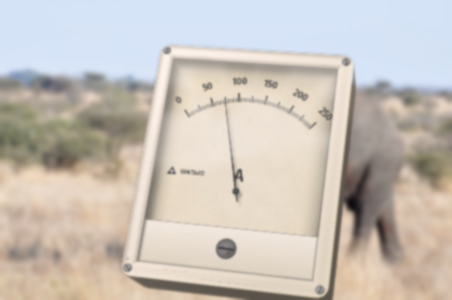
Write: 75 A
